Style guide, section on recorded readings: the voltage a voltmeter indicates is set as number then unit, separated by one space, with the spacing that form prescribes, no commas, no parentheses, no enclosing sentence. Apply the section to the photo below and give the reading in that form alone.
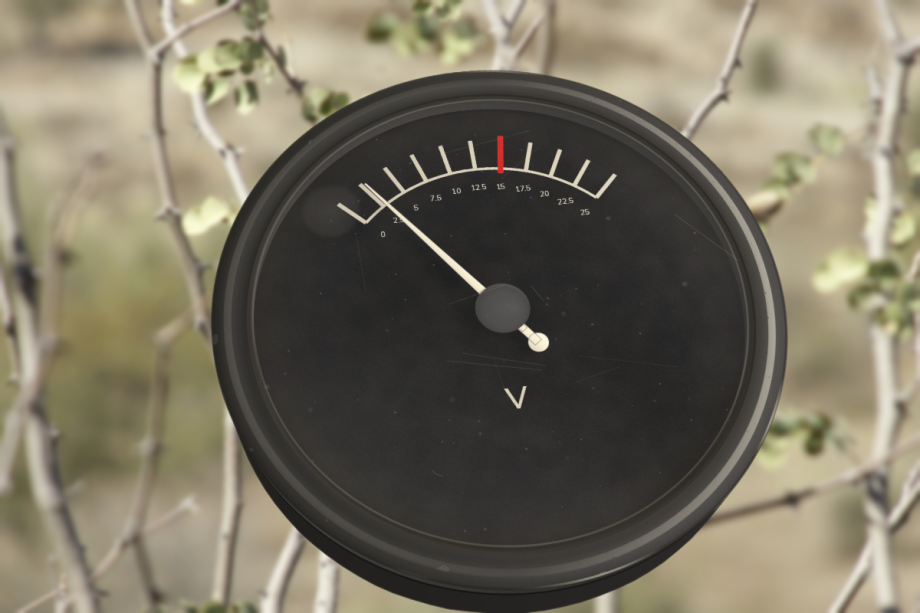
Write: 2.5 V
